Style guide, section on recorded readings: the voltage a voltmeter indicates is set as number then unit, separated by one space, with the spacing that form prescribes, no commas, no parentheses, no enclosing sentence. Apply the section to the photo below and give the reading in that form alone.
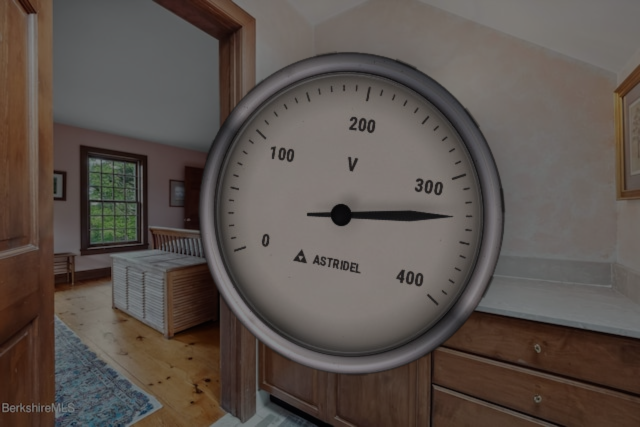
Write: 330 V
